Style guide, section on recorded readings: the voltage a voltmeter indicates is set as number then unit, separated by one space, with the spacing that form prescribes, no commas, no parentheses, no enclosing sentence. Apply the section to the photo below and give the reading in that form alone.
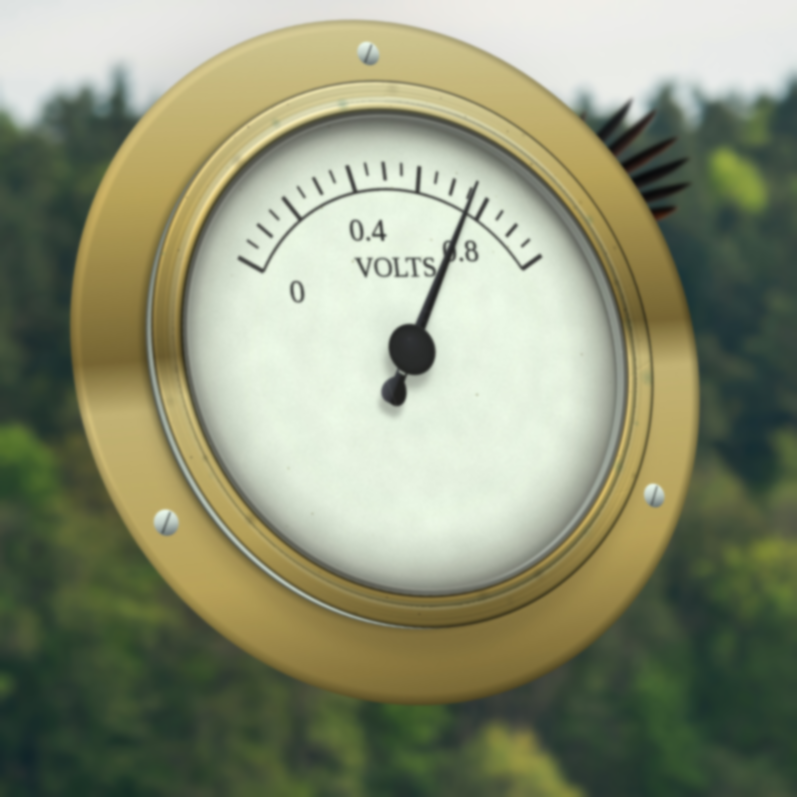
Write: 0.75 V
